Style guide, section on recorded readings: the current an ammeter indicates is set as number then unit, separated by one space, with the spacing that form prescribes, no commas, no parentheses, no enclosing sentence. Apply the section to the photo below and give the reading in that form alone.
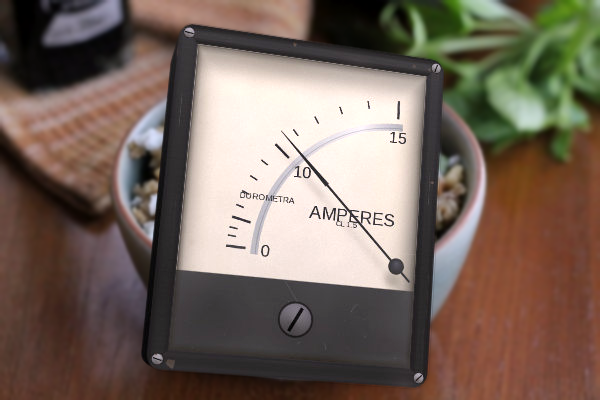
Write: 10.5 A
